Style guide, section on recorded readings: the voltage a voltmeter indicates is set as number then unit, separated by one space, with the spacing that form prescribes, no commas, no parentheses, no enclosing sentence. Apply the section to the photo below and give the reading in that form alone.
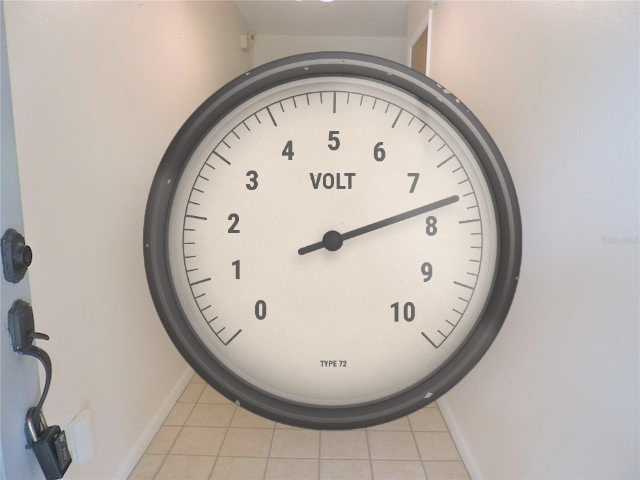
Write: 7.6 V
